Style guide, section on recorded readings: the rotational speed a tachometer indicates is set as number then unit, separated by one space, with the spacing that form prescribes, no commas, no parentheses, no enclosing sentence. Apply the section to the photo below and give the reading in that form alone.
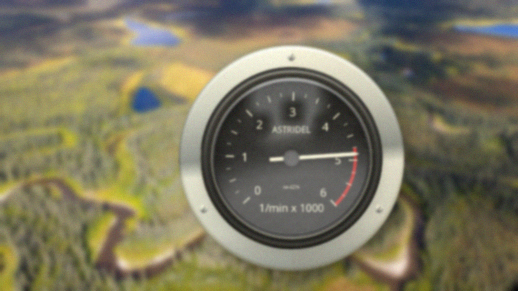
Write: 4875 rpm
